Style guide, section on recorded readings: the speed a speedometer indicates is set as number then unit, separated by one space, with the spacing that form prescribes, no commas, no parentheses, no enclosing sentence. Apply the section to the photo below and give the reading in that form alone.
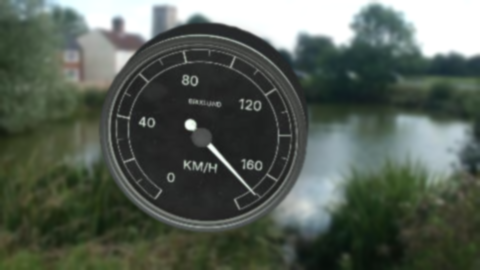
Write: 170 km/h
